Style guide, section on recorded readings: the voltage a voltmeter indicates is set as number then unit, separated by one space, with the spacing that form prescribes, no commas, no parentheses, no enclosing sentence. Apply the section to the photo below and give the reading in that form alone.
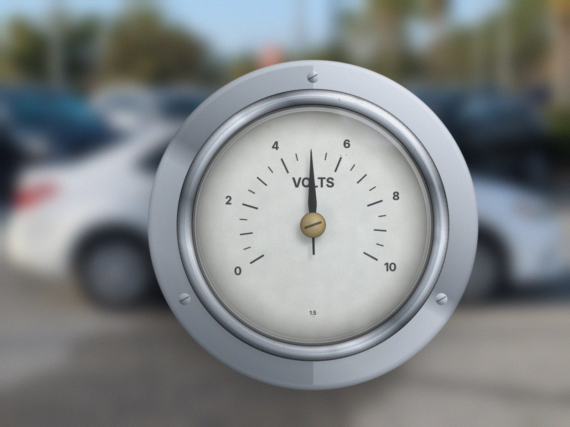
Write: 5 V
